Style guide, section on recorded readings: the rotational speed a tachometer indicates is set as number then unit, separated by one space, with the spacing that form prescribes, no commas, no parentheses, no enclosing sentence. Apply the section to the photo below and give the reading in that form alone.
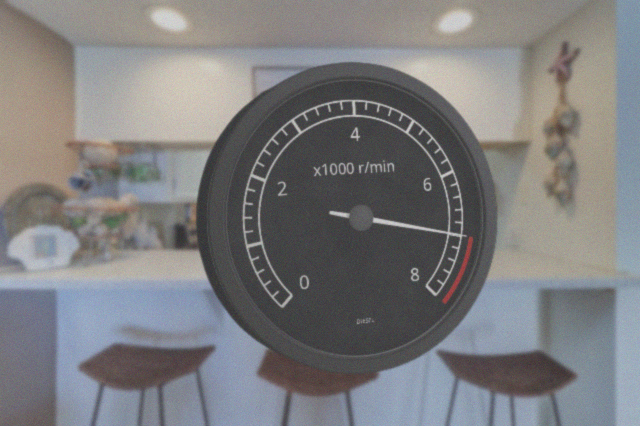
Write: 7000 rpm
